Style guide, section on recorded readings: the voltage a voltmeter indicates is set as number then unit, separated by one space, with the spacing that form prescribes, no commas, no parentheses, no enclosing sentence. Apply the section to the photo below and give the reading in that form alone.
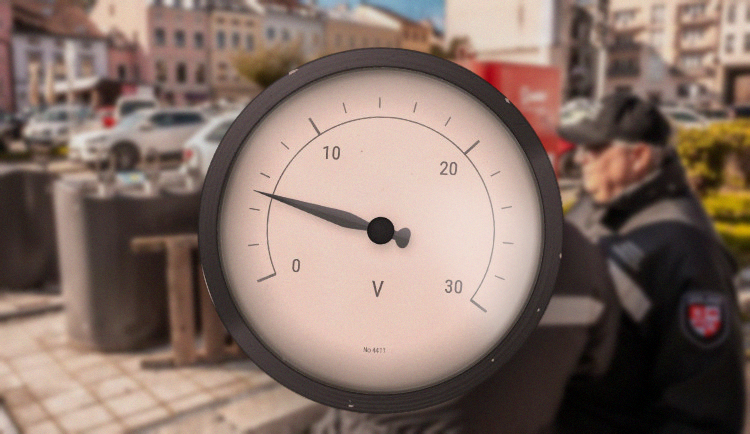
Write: 5 V
